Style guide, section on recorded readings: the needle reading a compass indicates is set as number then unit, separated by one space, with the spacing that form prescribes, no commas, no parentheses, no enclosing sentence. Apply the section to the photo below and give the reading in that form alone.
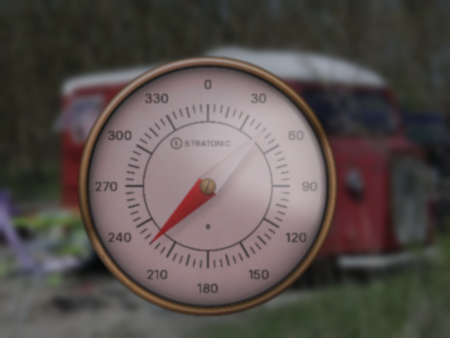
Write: 225 °
